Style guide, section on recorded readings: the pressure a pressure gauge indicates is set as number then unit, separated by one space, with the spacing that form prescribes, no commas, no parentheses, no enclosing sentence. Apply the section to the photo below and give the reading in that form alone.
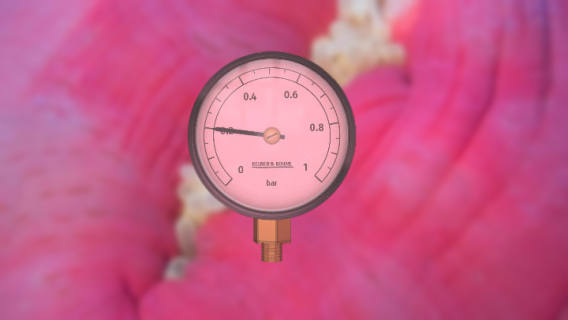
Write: 0.2 bar
